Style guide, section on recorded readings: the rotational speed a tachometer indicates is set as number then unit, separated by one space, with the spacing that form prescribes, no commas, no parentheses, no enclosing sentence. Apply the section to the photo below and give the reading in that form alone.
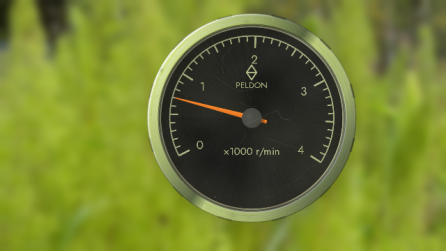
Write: 700 rpm
